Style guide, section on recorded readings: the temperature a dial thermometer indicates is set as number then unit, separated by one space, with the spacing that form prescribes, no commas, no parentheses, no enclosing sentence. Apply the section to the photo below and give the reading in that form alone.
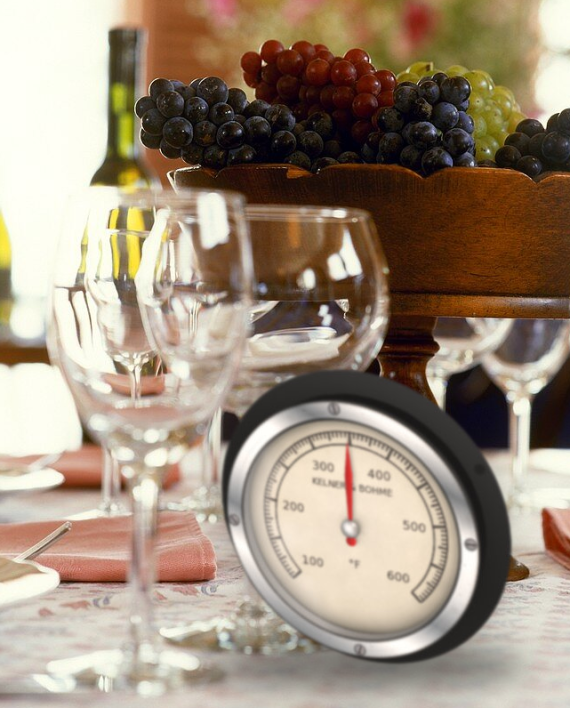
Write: 350 °F
